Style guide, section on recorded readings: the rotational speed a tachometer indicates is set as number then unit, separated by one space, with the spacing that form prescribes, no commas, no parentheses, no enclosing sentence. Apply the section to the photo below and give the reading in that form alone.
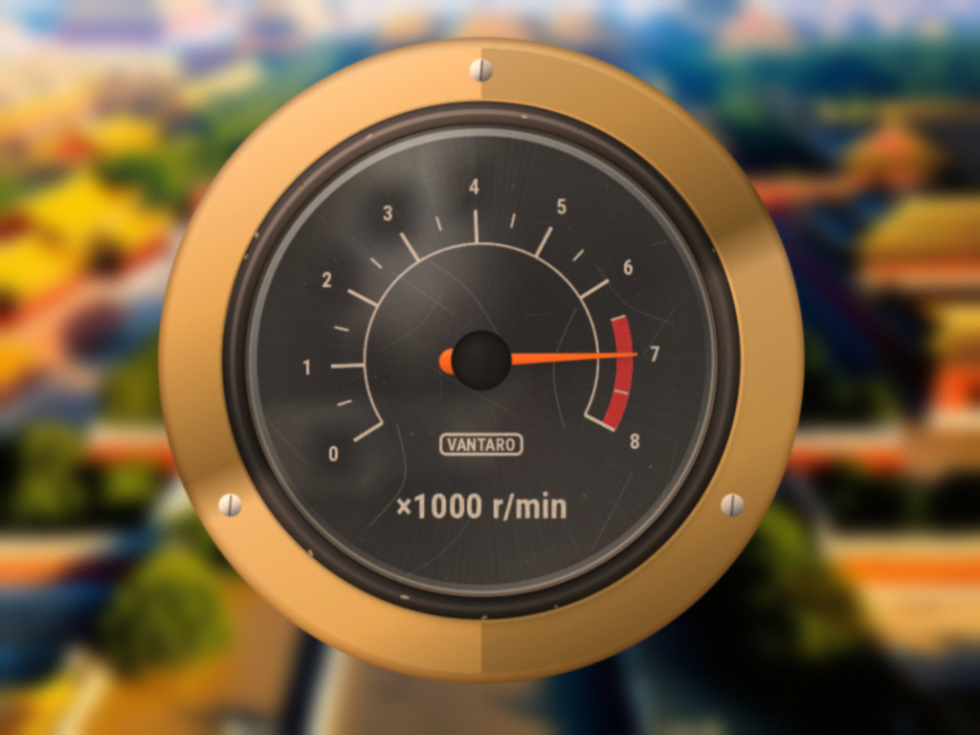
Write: 7000 rpm
